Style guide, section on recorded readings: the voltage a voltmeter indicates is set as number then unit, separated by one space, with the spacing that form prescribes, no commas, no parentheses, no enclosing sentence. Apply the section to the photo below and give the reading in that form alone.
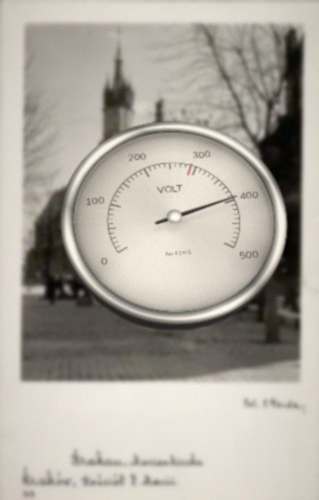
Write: 400 V
